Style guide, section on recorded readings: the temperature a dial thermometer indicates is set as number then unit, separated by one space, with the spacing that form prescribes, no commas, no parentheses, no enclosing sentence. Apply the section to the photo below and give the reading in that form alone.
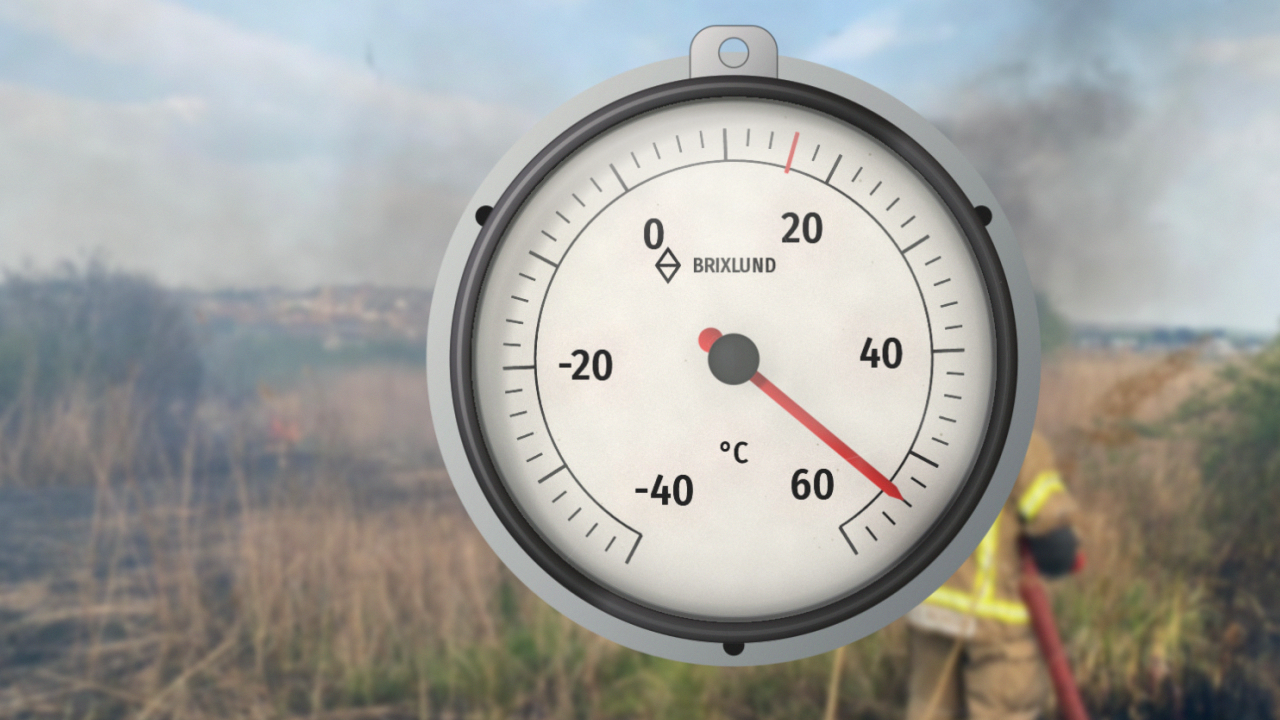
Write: 54 °C
